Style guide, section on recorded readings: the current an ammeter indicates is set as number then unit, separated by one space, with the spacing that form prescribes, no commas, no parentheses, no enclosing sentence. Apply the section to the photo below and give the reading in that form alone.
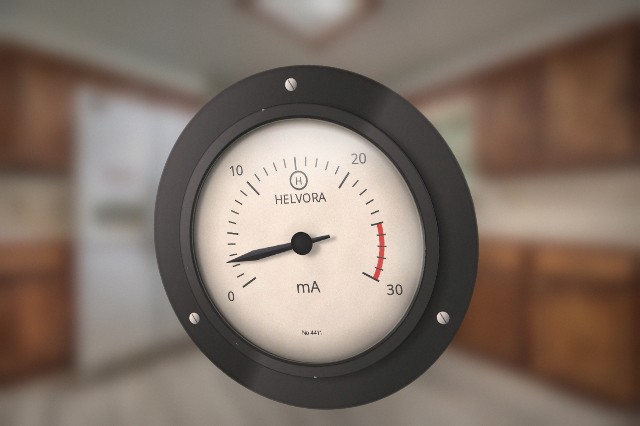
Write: 2.5 mA
